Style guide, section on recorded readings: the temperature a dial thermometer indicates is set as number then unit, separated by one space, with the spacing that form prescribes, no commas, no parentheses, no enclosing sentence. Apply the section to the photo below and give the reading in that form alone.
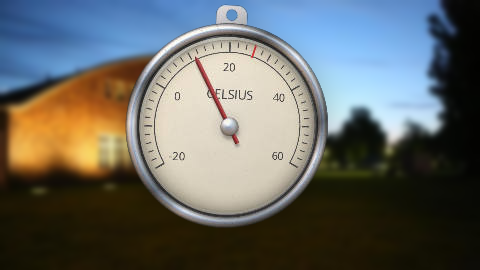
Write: 11 °C
